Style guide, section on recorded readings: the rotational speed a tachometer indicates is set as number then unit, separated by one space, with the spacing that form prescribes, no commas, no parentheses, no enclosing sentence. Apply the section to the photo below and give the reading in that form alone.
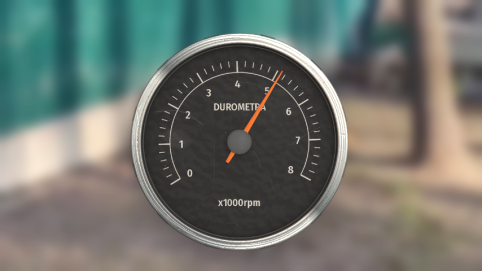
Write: 5100 rpm
